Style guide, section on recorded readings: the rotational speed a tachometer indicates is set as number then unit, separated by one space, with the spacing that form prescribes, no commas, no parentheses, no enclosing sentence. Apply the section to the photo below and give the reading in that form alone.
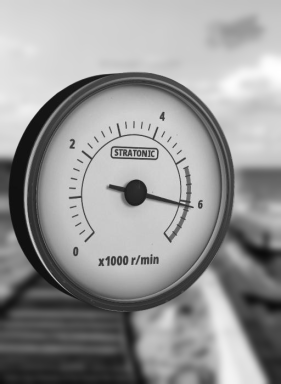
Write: 6100 rpm
